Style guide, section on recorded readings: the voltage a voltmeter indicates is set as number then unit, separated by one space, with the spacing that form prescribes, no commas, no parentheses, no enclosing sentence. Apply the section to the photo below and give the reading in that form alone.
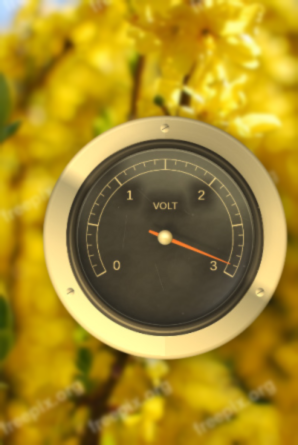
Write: 2.9 V
